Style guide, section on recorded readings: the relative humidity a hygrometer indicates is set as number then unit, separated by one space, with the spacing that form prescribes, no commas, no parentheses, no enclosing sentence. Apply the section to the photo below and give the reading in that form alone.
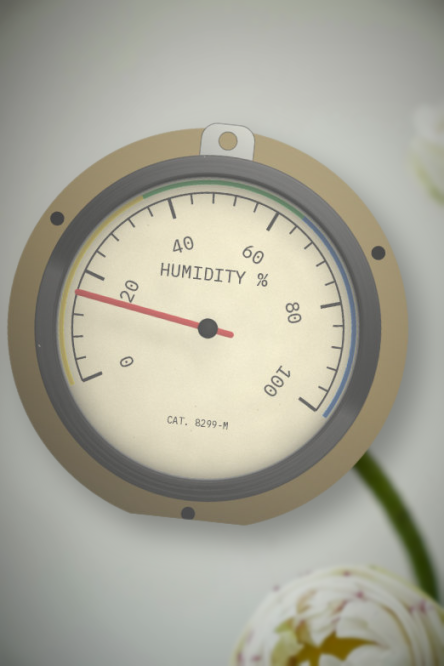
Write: 16 %
